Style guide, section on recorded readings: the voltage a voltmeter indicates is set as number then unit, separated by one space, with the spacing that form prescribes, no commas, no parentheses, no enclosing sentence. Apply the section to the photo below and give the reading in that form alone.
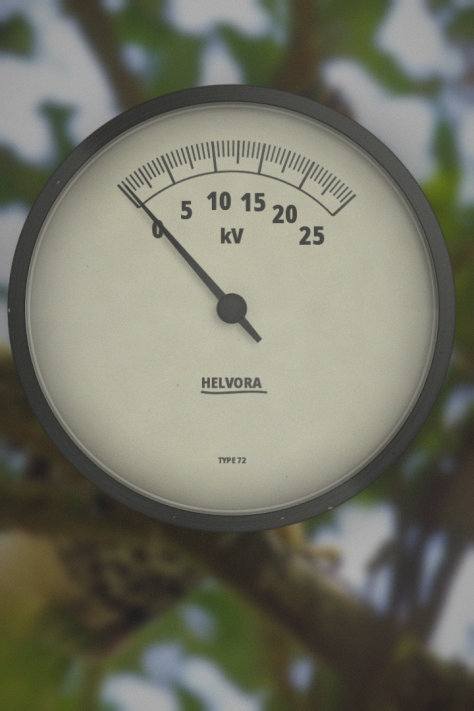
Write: 0.5 kV
